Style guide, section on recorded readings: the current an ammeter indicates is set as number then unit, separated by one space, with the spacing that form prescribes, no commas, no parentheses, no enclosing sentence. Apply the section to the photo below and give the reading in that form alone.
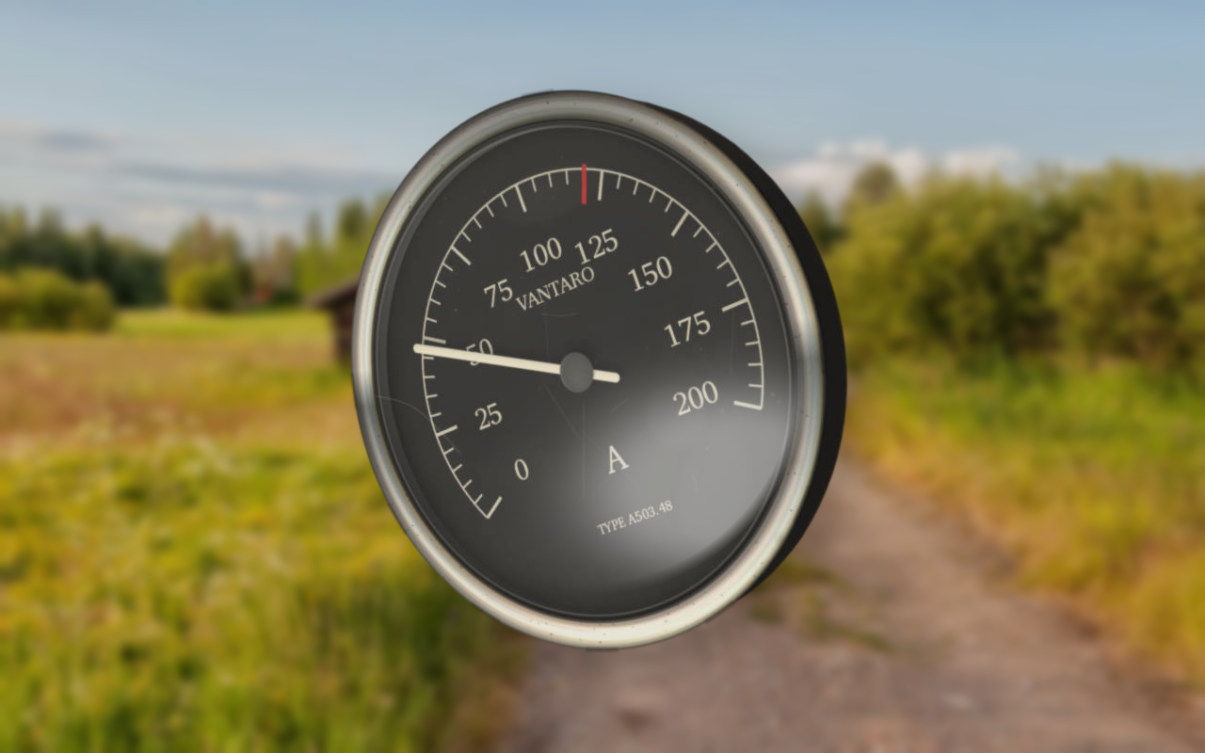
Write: 47.5 A
